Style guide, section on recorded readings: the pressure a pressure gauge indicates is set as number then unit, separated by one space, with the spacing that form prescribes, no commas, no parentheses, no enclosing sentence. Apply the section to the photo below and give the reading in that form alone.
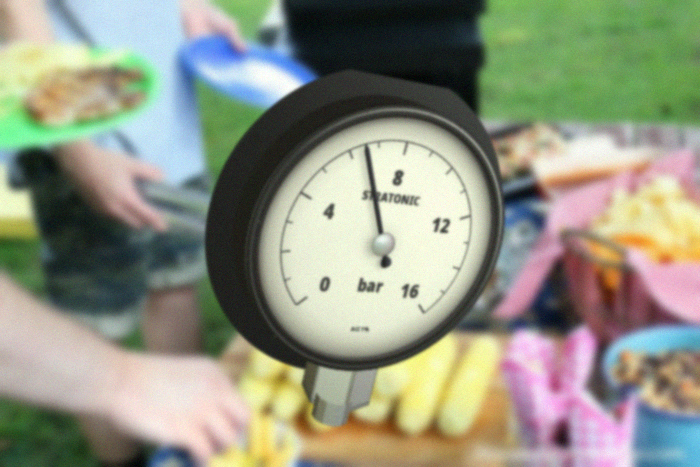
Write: 6.5 bar
